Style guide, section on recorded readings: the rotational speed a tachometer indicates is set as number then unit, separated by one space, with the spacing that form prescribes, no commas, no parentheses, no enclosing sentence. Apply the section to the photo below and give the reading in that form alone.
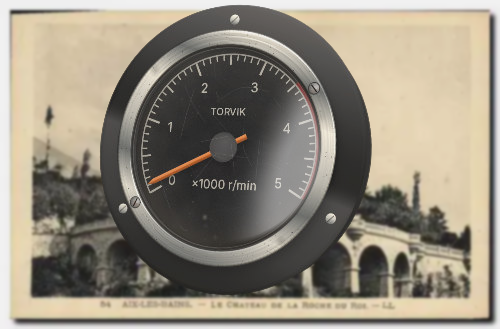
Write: 100 rpm
